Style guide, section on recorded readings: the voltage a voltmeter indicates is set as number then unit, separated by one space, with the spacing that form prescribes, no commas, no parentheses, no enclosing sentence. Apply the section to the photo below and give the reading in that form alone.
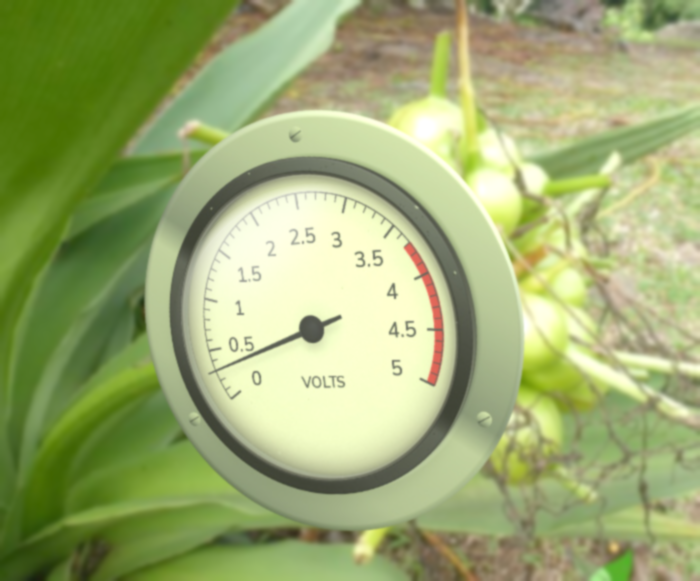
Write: 0.3 V
